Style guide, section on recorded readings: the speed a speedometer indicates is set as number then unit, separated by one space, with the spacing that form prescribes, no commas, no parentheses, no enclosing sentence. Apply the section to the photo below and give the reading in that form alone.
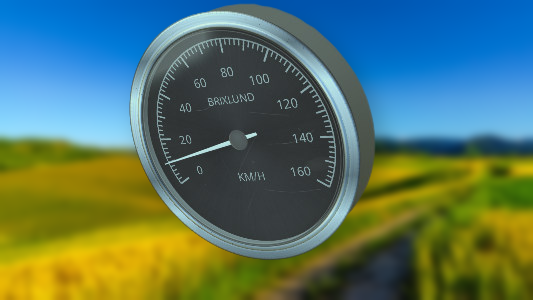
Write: 10 km/h
